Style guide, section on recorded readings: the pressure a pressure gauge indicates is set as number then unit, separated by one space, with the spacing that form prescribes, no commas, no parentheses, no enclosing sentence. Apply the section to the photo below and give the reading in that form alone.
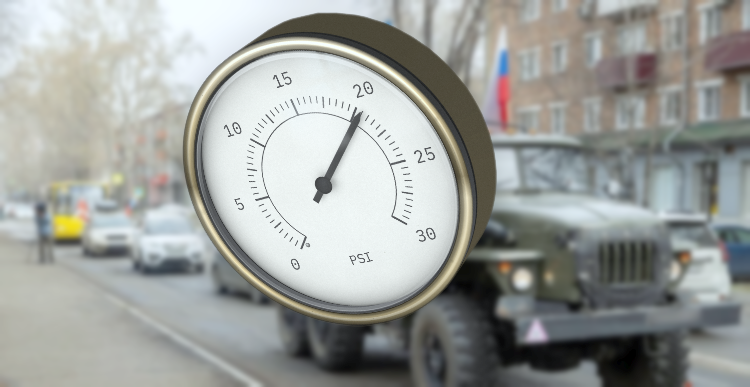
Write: 20.5 psi
